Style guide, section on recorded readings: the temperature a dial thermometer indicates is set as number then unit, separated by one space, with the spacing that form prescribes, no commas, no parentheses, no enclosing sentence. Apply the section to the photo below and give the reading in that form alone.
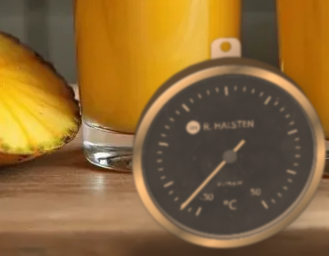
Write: -26 °C
